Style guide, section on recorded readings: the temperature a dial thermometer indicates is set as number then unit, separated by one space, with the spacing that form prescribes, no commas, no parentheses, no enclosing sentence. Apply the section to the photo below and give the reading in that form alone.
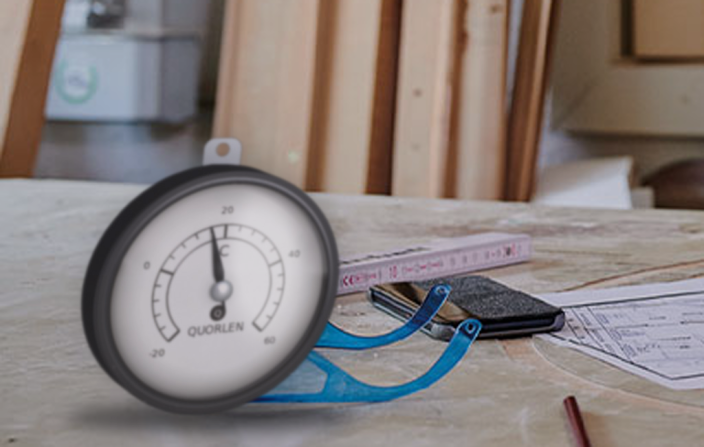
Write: 16 °C
